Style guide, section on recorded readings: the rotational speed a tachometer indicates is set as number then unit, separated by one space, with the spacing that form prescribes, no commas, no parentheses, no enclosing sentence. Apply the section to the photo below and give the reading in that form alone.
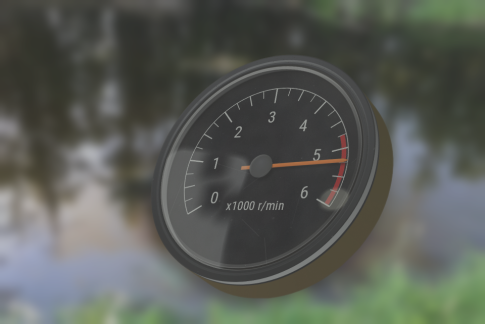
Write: 5250 rpm
